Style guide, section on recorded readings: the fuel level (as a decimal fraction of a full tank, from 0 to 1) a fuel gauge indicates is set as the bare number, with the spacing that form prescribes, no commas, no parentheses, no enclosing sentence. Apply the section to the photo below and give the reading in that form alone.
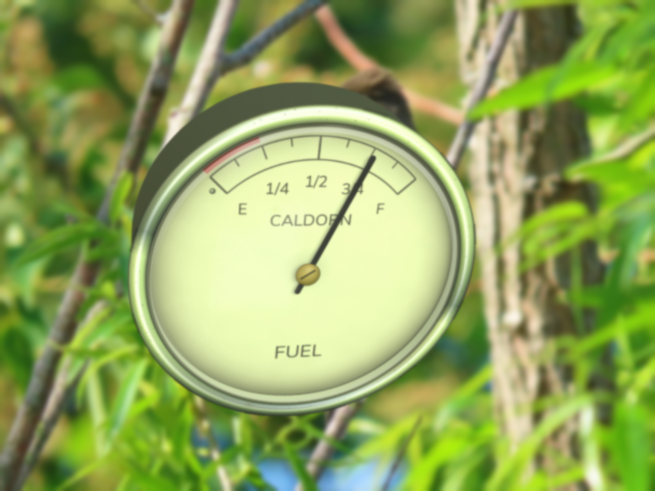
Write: 0.75
